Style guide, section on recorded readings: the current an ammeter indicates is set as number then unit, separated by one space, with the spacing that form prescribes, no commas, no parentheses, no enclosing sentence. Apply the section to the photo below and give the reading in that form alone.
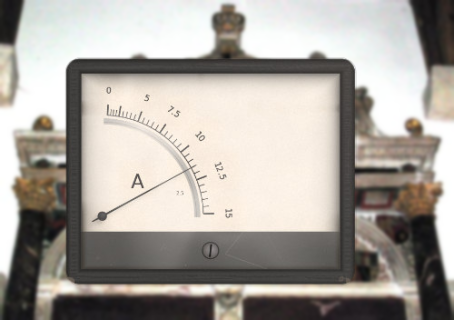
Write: 11.5 A
